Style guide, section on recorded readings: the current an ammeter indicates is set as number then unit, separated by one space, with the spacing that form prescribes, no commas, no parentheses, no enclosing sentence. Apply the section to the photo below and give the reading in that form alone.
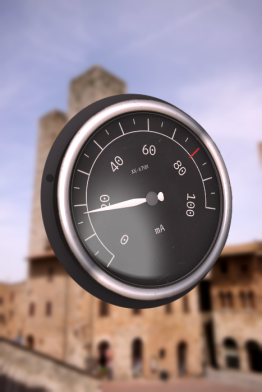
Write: 17.5 mA
